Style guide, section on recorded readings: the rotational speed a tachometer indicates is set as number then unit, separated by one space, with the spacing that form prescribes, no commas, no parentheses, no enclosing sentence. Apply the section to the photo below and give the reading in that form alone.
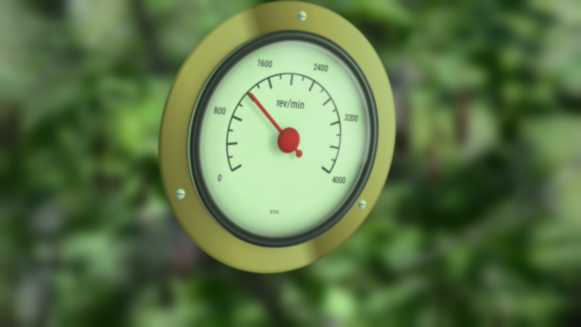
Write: 1200 rpm
